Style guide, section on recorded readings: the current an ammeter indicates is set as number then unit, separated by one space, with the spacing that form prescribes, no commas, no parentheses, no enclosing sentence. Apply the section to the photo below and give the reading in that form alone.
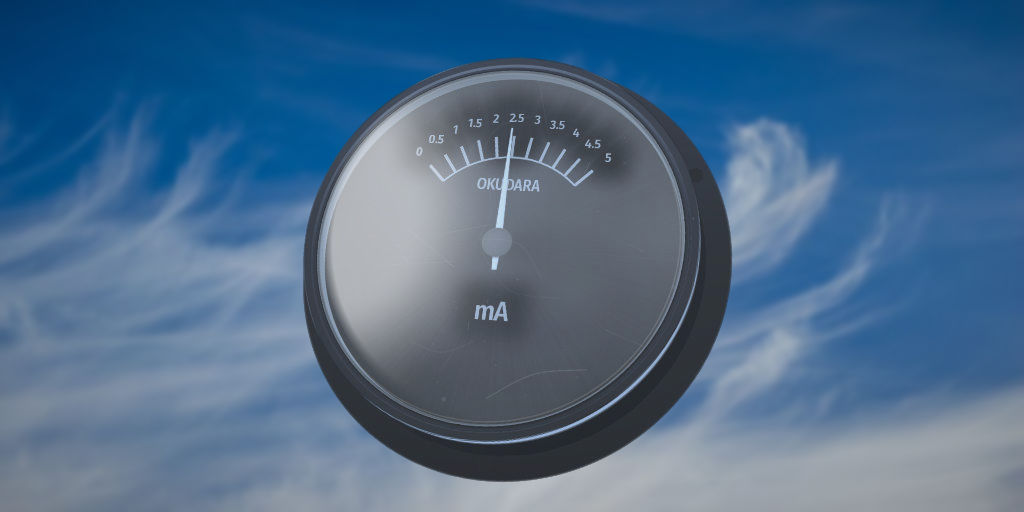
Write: 2.5 mA
